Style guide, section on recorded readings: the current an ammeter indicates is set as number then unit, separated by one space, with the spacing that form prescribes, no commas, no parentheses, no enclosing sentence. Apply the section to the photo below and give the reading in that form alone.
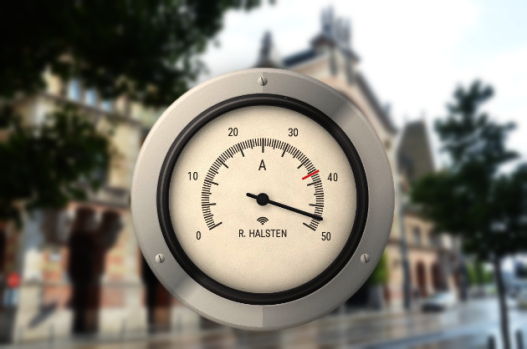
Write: 47.5 A
